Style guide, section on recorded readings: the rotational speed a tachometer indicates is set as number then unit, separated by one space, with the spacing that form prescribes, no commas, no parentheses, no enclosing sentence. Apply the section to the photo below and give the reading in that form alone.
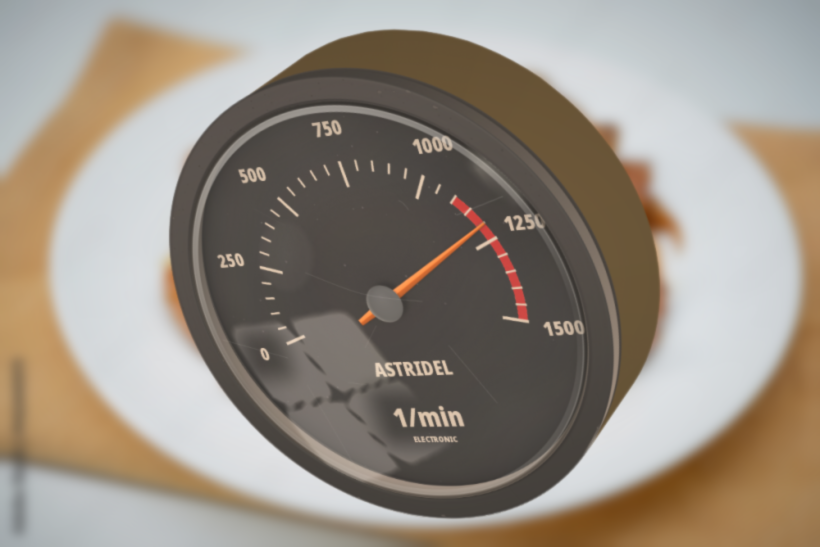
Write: 1200 rpm
